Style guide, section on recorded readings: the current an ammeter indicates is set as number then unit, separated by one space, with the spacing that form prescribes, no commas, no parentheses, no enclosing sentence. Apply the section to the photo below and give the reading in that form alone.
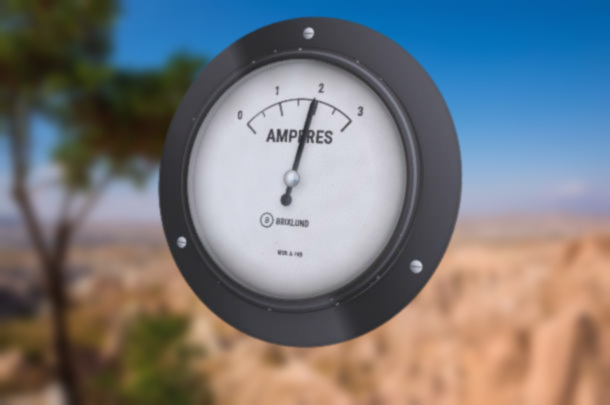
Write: 2 A
